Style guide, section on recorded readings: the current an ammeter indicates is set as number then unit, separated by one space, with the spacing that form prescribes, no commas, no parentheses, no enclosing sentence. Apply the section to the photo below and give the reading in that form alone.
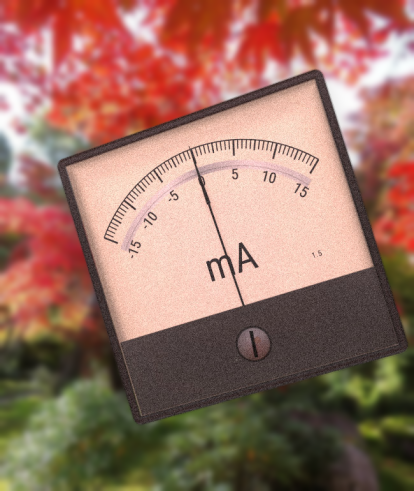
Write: 0 mA
